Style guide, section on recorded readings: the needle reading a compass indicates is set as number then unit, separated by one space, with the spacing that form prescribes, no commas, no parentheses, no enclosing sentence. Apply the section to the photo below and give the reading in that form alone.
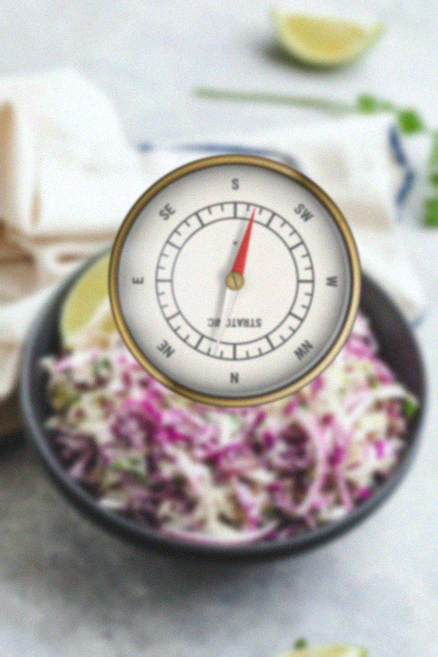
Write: 195 °
